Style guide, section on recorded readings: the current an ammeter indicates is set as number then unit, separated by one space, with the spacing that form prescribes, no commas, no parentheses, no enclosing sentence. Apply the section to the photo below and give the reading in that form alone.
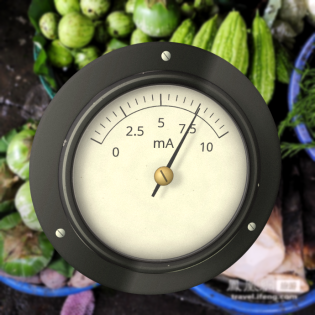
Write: 7.5 mA
